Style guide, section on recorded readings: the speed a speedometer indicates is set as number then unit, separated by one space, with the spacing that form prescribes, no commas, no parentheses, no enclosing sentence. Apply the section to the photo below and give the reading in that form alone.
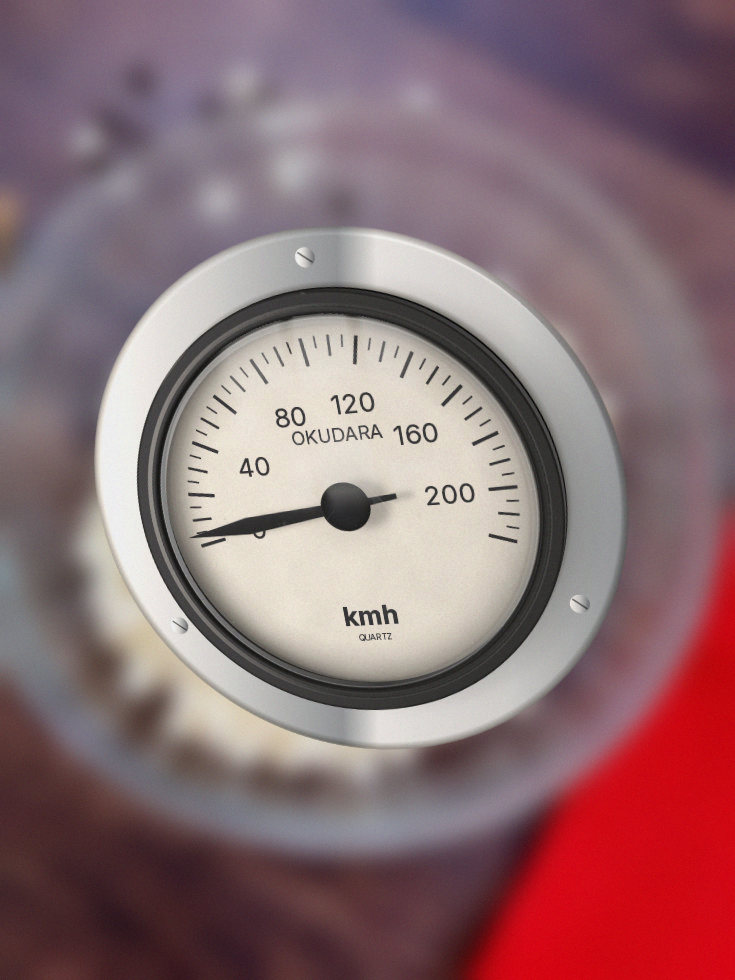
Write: 5 km/h
